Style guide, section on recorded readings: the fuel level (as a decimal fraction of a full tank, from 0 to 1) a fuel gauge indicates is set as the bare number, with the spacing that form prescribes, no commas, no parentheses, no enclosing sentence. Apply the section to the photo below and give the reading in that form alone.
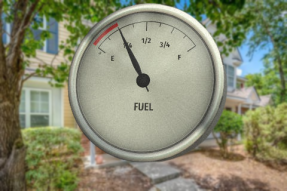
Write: 0.25
